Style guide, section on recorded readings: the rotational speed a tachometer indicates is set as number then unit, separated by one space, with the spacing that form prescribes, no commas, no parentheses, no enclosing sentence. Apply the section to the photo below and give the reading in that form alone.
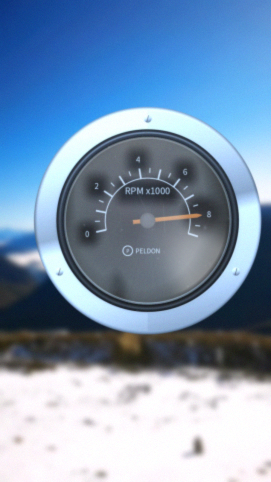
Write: 8000 rpm
